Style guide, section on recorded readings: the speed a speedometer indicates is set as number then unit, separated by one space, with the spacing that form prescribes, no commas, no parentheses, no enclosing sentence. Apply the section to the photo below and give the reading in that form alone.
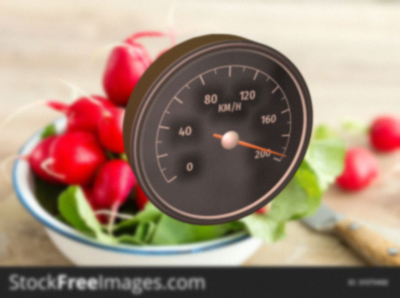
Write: 195 km/h
